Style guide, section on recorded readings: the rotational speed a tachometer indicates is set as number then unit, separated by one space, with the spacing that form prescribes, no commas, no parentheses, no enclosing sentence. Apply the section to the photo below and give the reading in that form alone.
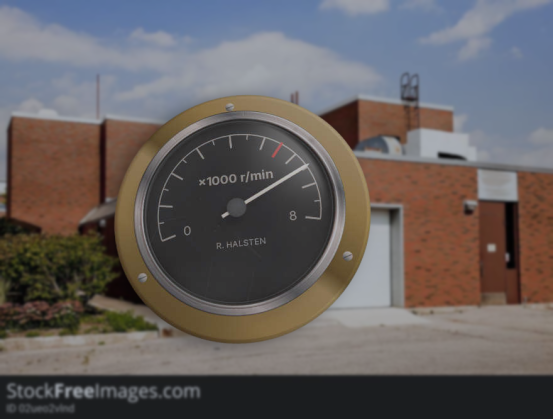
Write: 6500 rpm
